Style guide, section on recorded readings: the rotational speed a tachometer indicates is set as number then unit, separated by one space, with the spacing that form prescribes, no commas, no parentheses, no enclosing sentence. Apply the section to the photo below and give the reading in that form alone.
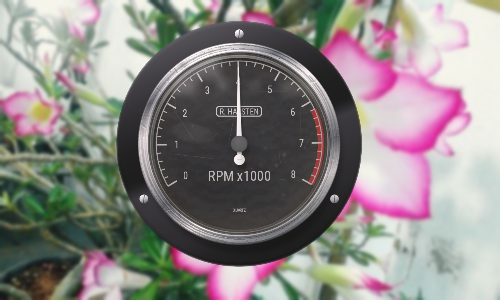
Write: 4000 rpm
